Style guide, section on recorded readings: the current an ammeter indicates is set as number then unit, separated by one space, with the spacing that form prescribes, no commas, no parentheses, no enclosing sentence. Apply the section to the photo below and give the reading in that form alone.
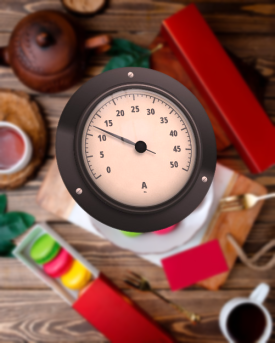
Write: 12 A
